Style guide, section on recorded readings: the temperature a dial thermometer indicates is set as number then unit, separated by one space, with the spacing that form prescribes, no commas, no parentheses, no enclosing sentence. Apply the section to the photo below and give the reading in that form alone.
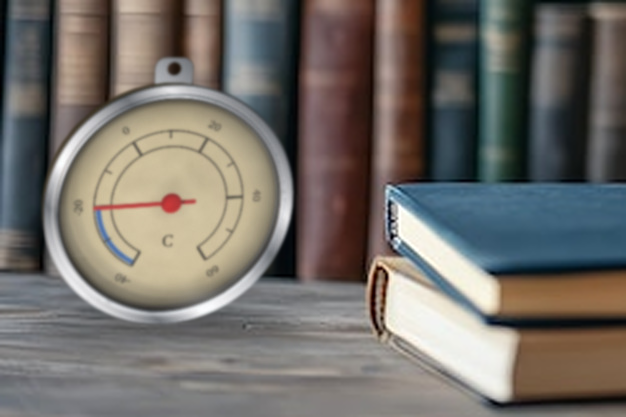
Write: -20 °C
